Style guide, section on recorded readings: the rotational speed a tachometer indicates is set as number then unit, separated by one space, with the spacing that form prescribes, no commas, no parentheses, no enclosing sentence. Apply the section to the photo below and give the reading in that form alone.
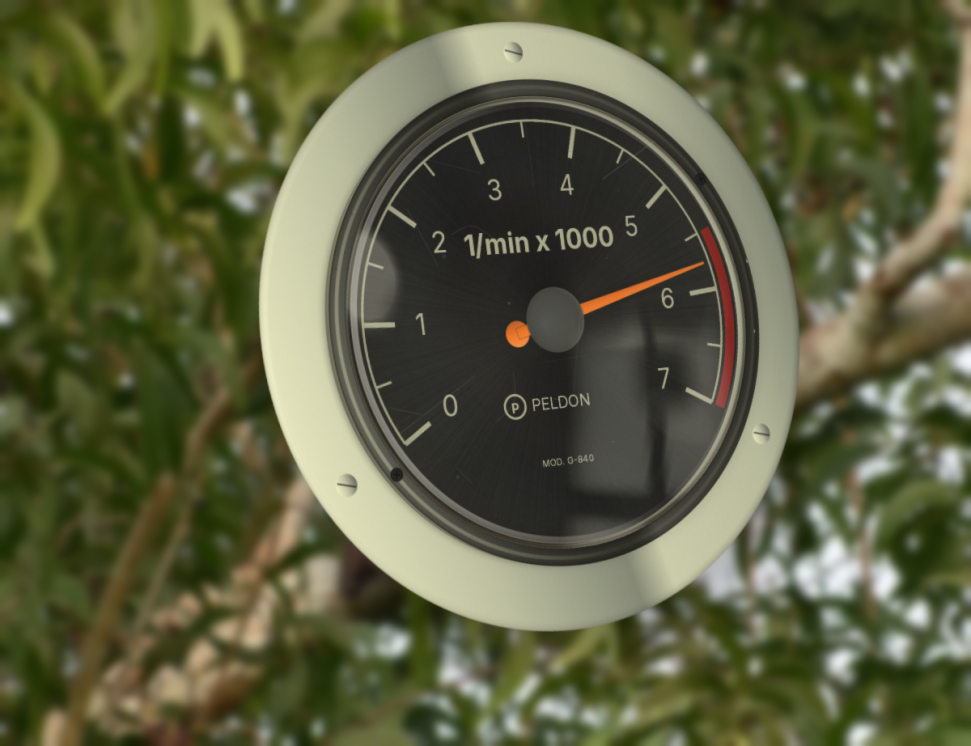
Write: 5750 rpm
